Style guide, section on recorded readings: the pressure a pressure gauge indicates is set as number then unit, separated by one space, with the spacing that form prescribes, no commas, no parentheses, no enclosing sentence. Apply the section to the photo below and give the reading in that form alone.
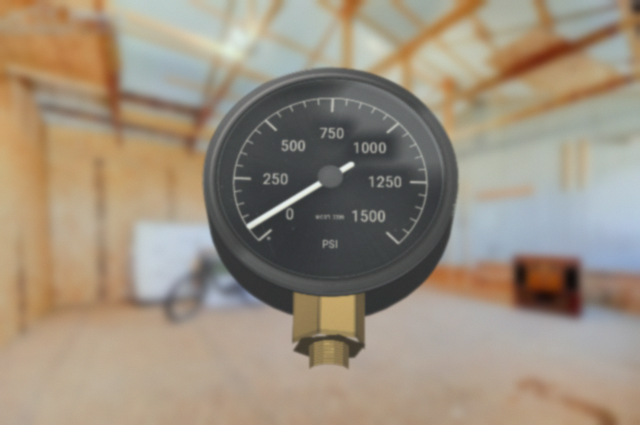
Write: 50 psi
